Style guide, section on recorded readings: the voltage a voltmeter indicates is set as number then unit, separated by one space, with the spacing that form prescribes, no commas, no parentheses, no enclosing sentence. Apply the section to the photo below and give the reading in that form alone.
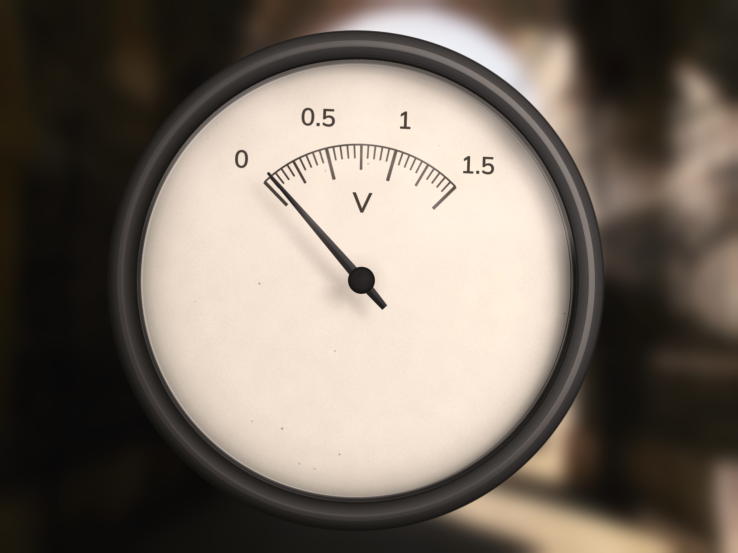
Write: 0.05 V
